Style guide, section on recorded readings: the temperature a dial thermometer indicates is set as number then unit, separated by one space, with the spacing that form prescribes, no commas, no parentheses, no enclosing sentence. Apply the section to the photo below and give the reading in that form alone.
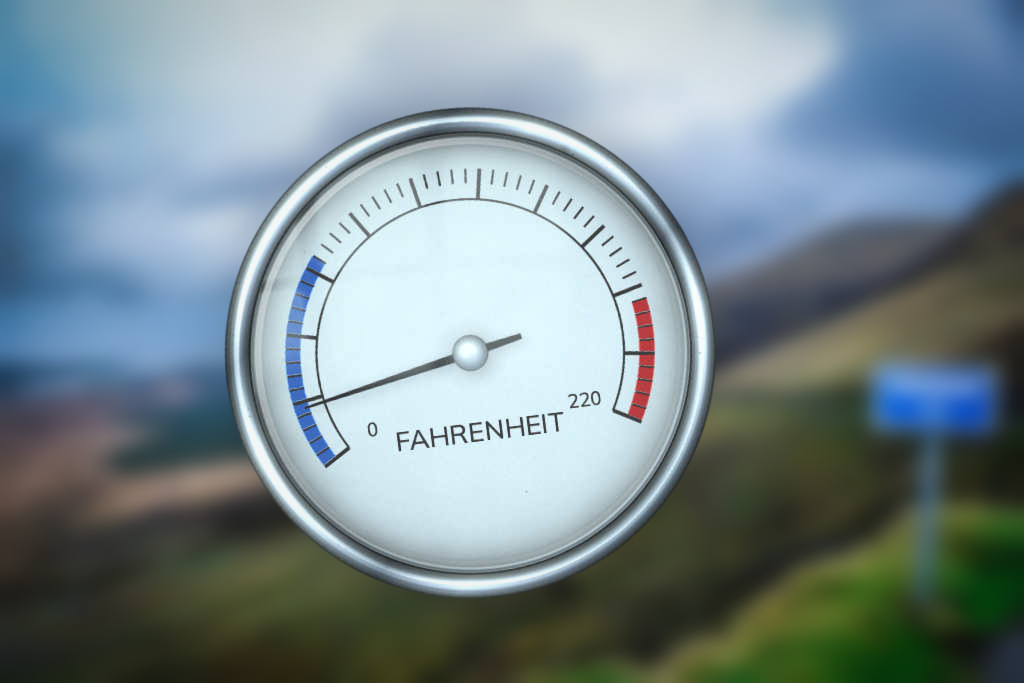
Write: 18 °F
